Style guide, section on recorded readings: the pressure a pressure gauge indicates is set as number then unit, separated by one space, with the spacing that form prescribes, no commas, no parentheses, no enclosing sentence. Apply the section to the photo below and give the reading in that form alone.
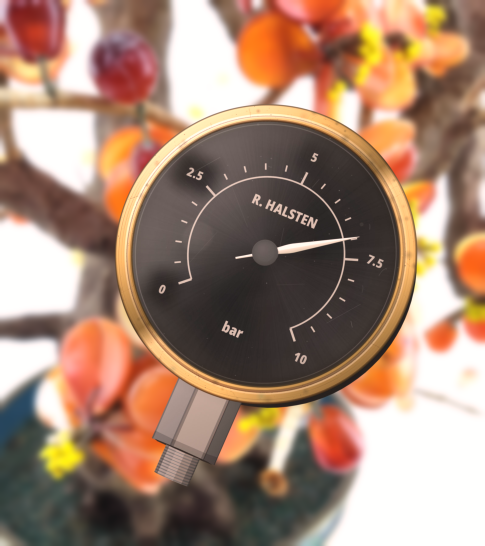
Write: 7 bar
